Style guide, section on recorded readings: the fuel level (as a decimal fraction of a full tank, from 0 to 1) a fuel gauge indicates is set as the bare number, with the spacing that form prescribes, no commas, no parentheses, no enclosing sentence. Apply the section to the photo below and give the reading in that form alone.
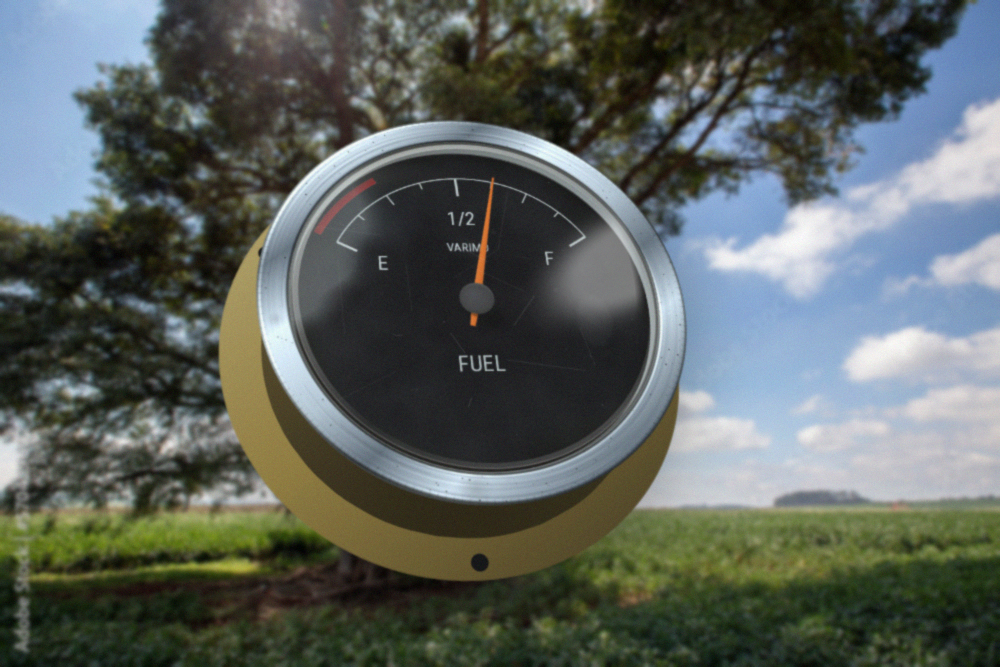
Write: 0.625
